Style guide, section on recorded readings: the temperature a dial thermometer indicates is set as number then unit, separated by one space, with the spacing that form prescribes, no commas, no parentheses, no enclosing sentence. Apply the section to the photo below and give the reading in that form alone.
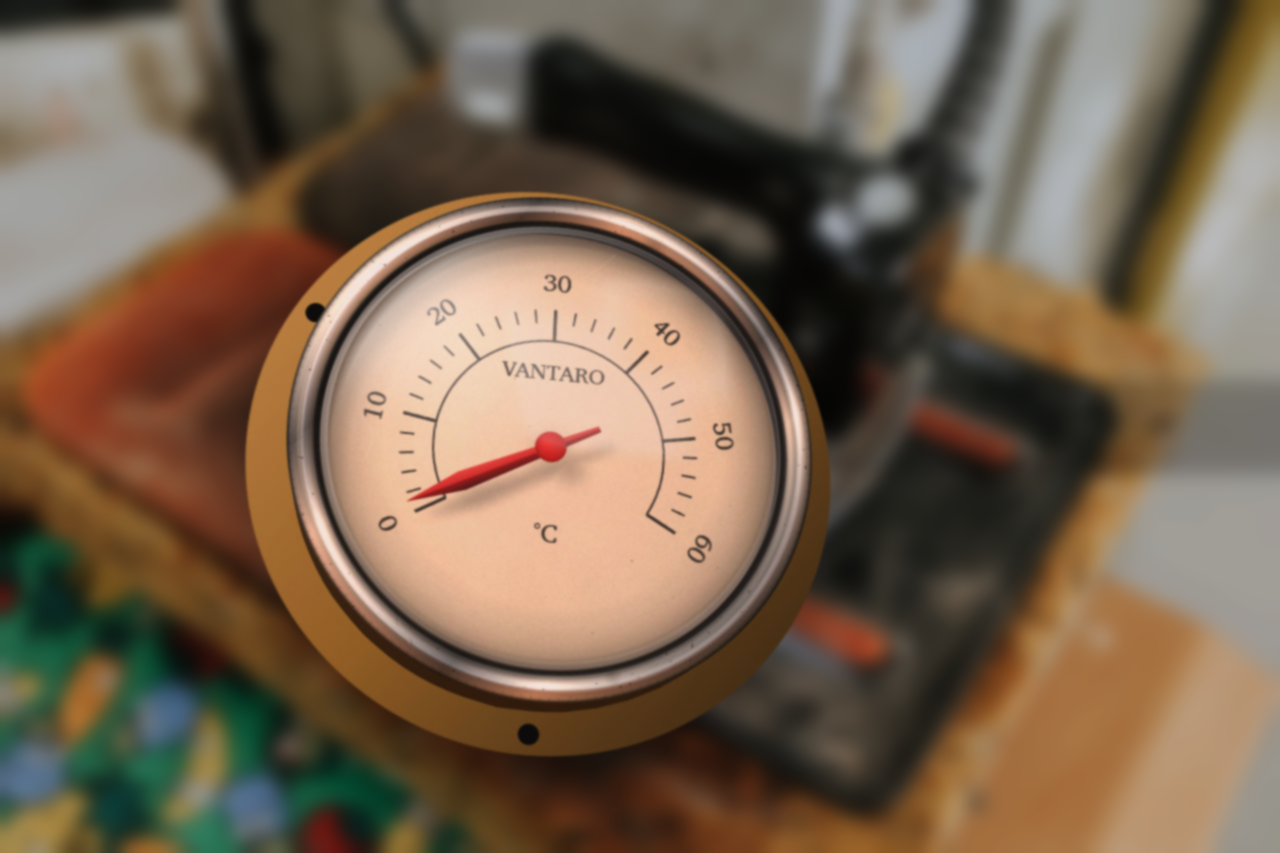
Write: 1 °C
